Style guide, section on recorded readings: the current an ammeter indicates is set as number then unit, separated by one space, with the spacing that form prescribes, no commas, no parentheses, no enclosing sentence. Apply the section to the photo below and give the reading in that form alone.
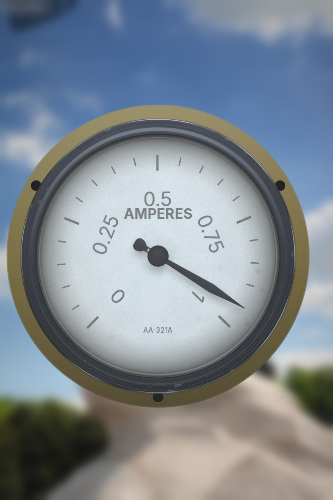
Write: 0.95 A
